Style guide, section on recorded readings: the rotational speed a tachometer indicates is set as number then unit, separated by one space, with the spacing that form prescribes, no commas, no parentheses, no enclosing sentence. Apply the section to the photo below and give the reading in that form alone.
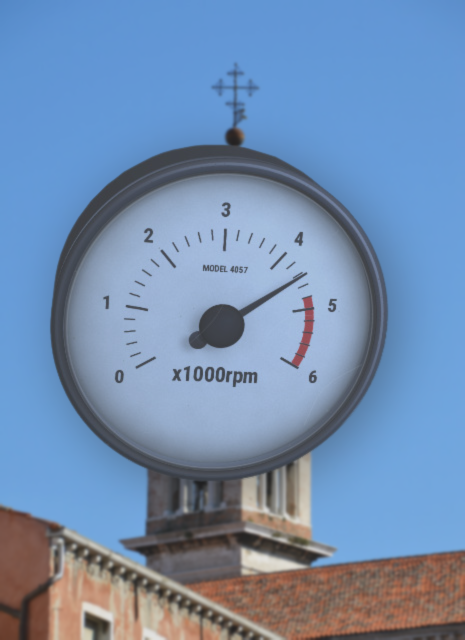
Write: 4400 rpm
